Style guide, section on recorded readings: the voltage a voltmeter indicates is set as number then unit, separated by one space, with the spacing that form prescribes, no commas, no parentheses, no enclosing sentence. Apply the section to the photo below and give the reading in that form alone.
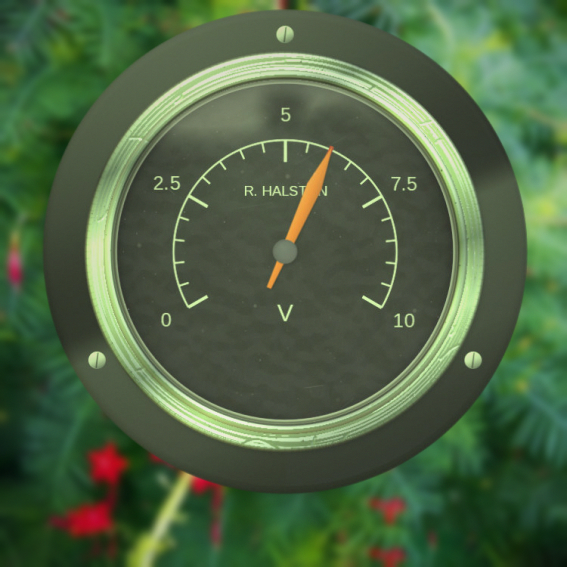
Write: 6 V
